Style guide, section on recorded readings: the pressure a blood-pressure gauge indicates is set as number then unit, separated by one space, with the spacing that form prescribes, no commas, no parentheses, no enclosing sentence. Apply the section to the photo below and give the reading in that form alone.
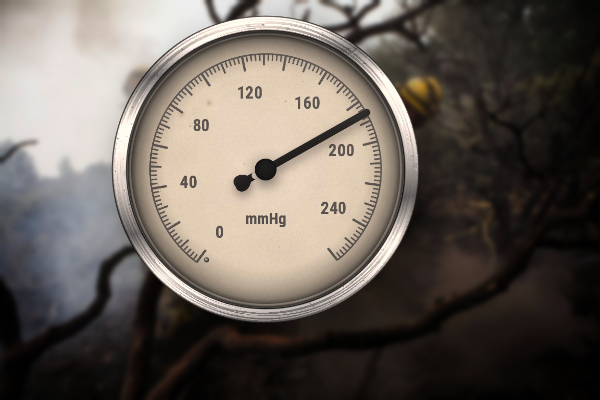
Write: 186 mmHg
